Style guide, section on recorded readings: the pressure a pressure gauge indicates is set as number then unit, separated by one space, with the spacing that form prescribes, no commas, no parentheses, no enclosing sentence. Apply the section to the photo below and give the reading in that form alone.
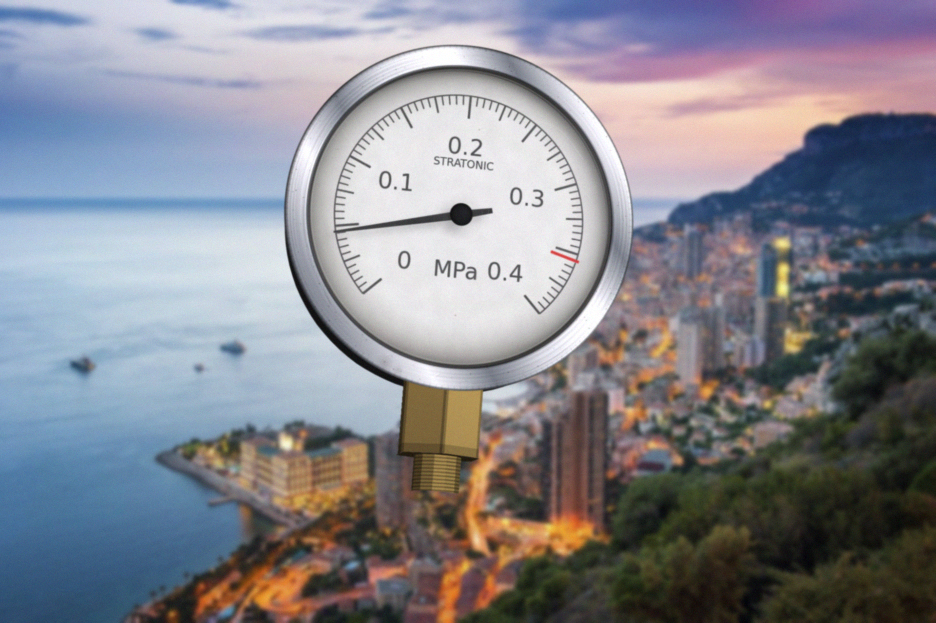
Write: 0.045 MPa
